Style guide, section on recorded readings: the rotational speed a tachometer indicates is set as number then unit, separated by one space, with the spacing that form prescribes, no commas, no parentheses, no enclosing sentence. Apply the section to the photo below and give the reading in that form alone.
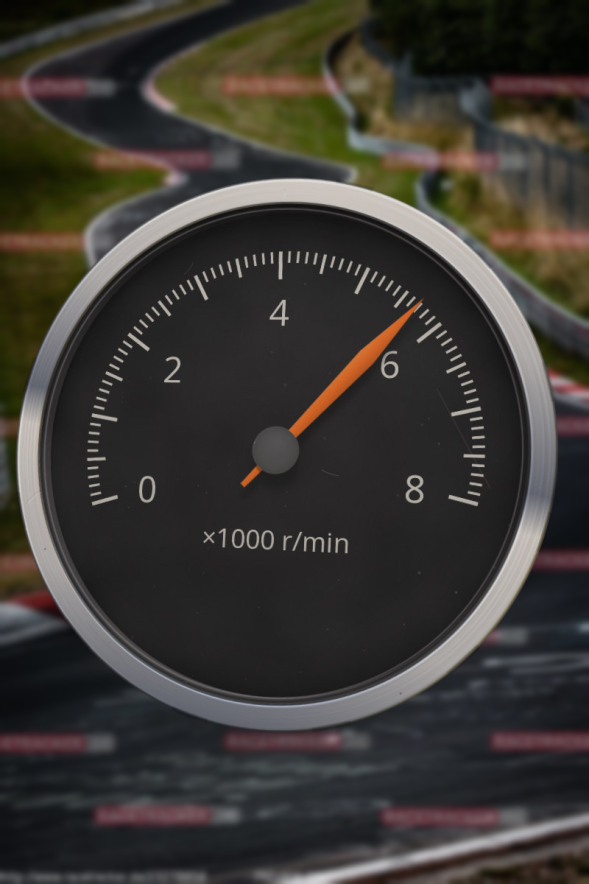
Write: 5700 rpm
